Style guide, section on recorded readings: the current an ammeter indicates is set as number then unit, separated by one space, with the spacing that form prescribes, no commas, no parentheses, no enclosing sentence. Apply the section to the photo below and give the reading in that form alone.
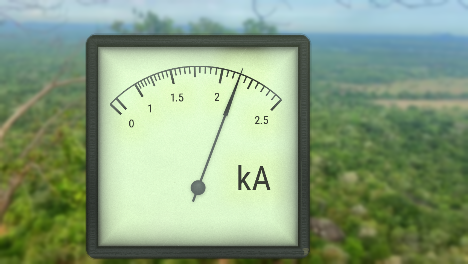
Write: 2.15 kA
